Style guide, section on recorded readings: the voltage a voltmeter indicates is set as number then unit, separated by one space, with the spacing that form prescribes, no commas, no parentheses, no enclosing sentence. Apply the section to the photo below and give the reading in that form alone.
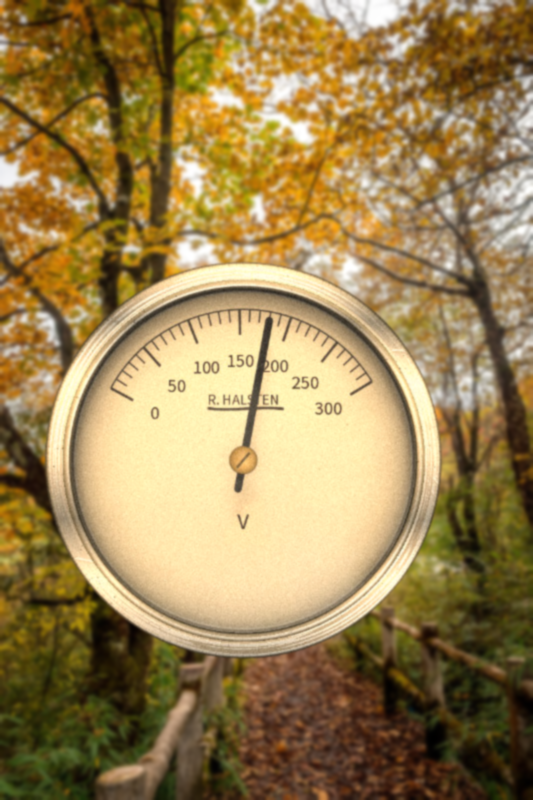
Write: 180 V
